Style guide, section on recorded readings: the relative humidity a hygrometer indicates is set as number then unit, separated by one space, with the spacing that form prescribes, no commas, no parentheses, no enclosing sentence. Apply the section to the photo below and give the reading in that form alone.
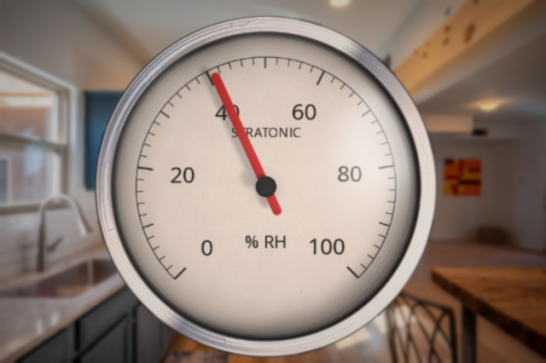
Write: 41 %
